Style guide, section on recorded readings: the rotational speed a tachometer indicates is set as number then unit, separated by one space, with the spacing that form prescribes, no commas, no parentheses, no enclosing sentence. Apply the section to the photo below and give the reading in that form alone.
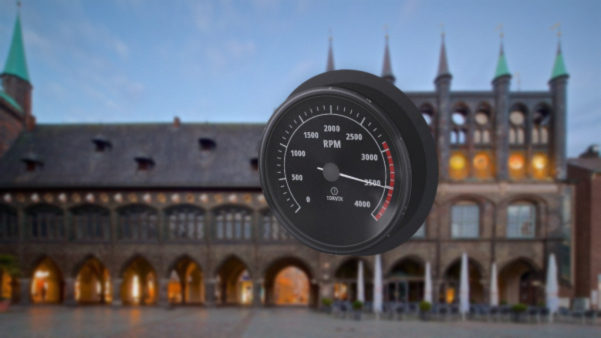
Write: 3500 rpm
